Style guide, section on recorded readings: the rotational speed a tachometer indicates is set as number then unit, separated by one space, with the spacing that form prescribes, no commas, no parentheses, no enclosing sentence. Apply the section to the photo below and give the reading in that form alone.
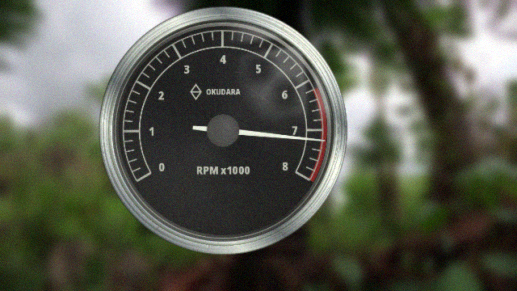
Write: 7200 rpm
